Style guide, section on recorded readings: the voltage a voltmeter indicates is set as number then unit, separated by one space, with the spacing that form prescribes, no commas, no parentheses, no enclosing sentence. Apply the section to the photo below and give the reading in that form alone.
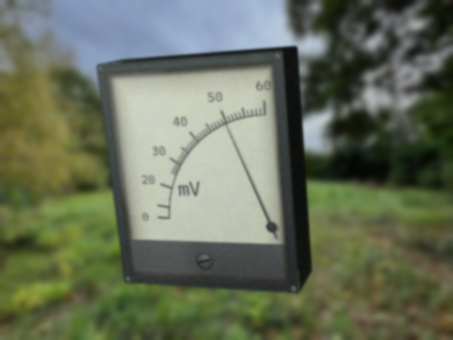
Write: 50 mV
